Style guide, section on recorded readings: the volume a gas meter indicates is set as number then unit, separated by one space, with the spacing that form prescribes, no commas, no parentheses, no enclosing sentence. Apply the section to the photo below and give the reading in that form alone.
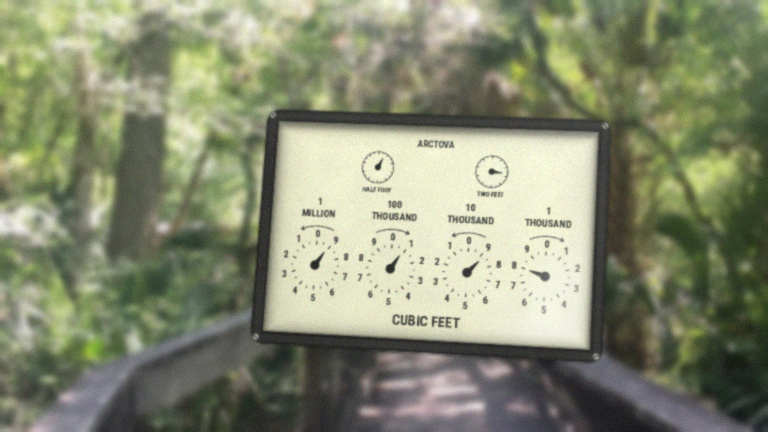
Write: 908800 ft³
